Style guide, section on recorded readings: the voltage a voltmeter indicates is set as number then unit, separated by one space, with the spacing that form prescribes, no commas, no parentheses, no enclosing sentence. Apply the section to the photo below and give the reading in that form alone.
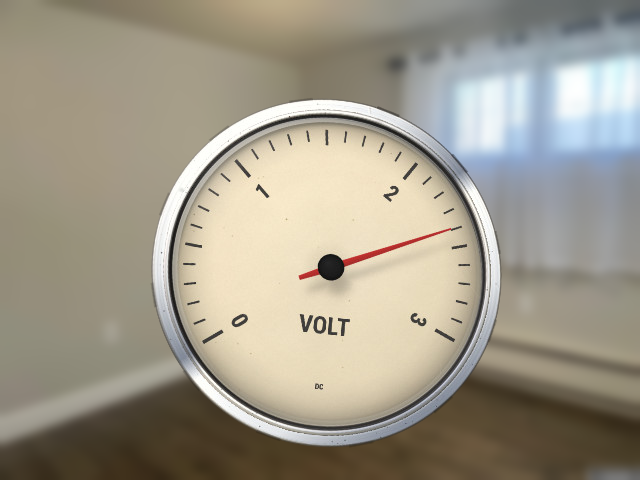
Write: 2.4 V
